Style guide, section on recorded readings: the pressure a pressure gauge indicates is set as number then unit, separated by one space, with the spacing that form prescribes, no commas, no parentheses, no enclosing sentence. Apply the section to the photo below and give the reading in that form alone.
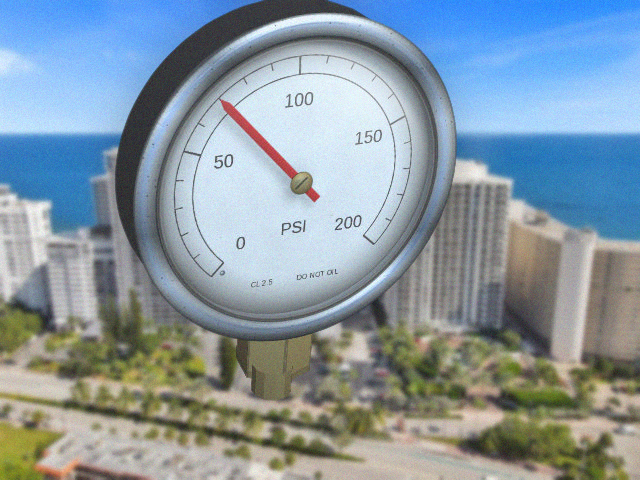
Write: 70 psi
